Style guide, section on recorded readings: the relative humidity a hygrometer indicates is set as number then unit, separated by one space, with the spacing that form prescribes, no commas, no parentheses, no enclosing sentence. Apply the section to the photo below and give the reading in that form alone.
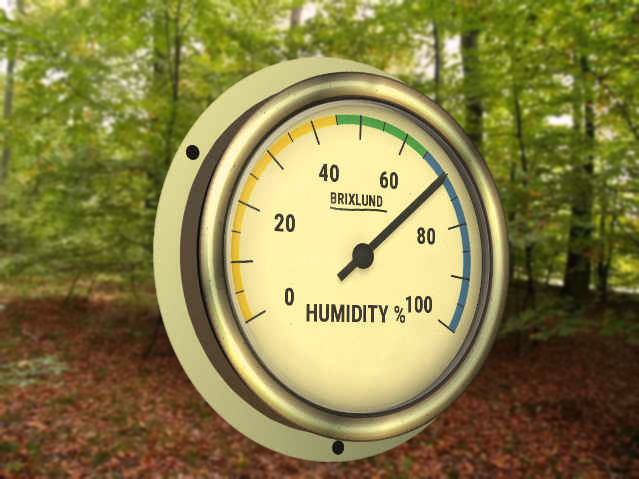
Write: 70 %
